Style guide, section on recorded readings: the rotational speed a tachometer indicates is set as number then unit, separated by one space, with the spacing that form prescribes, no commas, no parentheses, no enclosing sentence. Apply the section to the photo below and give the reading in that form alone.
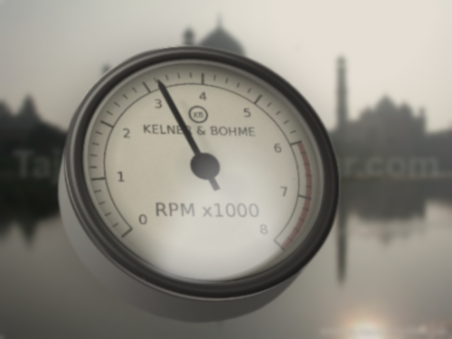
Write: 3200 rpm
